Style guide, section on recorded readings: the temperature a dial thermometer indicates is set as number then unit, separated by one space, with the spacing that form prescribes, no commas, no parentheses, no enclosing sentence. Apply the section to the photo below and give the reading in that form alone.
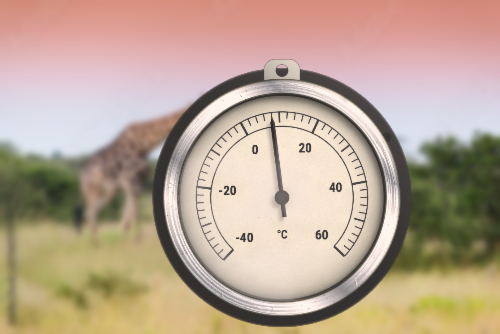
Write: 8 °C
